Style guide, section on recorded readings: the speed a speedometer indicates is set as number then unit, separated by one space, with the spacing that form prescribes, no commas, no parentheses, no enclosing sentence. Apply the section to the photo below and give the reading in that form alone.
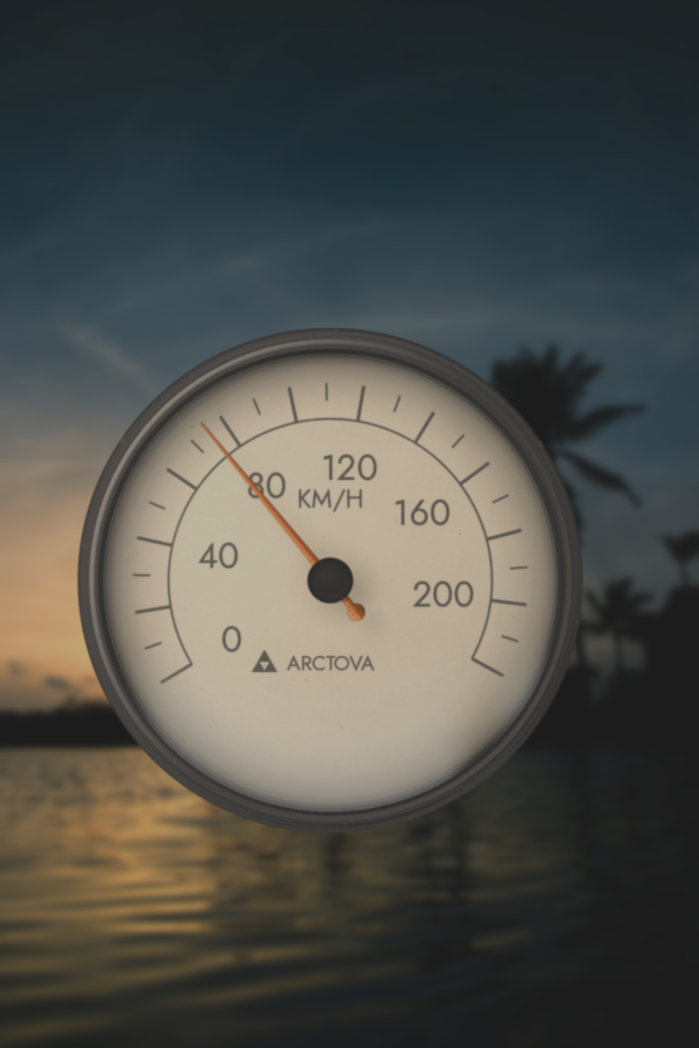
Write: 75 km/h
